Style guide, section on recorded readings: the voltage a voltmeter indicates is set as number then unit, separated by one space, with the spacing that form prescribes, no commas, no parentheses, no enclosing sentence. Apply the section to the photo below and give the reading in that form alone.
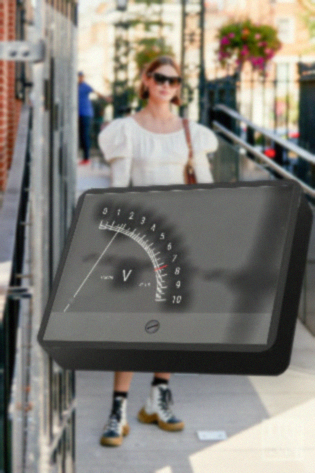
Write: 2 V
